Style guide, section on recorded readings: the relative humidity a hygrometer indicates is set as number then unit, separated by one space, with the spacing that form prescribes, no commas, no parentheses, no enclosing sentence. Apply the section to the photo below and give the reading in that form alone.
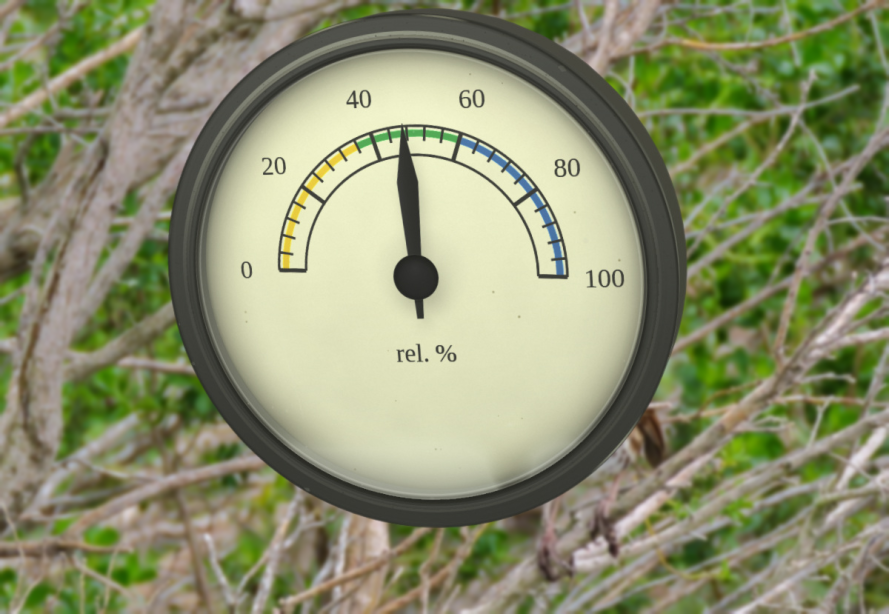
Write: 48 %
